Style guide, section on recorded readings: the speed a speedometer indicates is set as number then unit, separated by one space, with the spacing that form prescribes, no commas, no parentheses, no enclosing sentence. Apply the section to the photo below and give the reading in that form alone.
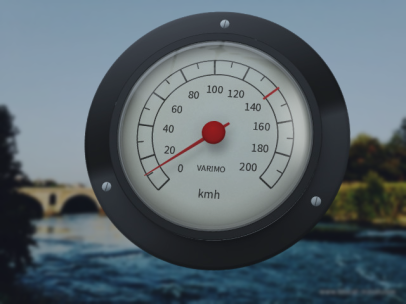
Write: 10 km/h
